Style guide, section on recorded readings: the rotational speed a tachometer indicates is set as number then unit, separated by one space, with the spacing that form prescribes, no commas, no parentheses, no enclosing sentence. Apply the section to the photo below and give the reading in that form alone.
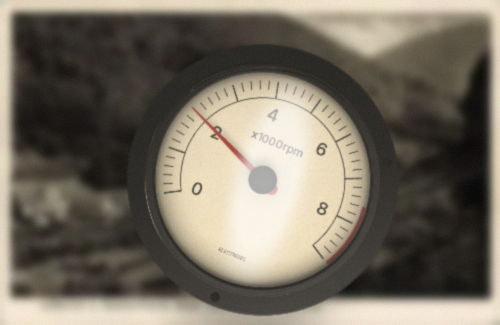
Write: 2000 rpm
